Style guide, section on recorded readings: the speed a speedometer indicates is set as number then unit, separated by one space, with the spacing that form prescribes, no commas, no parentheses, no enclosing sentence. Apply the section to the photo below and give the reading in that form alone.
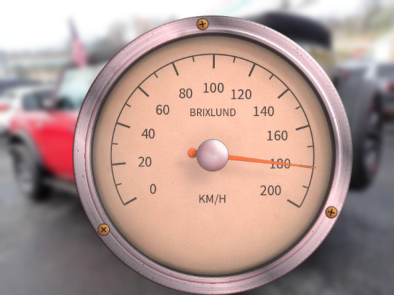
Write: 180 km/h
